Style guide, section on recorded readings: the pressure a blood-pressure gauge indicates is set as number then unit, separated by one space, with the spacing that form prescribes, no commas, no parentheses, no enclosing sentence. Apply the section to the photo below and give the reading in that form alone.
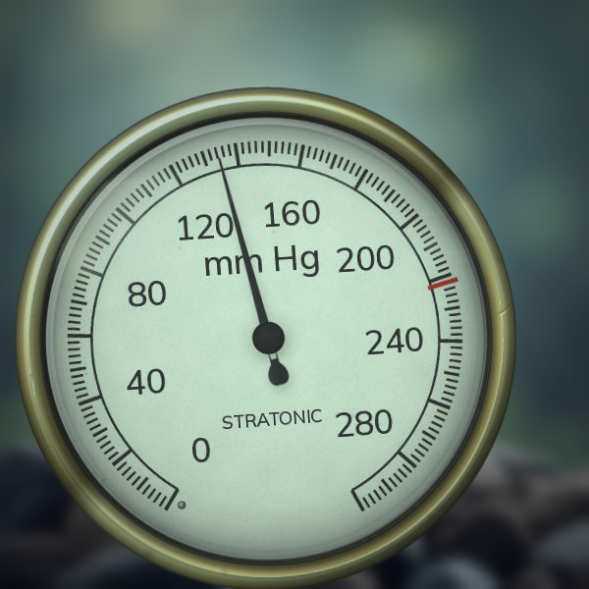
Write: 134 mmHg
